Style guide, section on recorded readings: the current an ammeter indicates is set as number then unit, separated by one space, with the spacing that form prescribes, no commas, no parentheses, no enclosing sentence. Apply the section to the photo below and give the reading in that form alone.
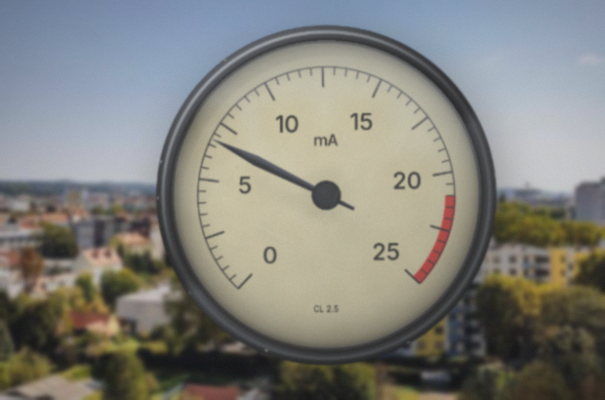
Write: 6.75 mA
